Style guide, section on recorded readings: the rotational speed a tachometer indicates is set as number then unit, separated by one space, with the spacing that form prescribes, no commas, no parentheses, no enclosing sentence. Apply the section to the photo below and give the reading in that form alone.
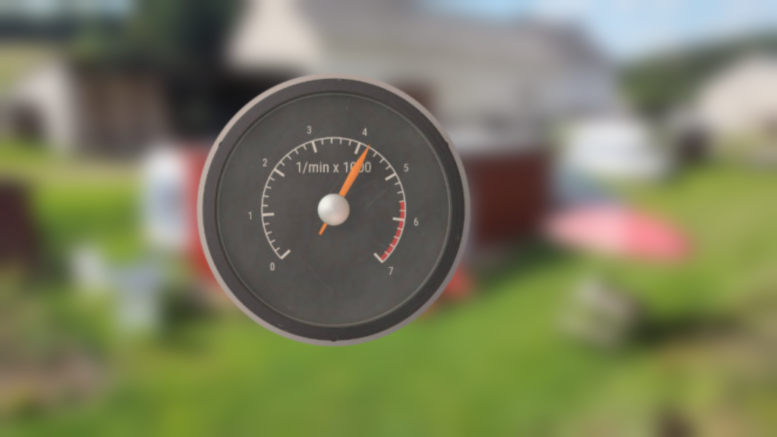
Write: 4200 rpm
